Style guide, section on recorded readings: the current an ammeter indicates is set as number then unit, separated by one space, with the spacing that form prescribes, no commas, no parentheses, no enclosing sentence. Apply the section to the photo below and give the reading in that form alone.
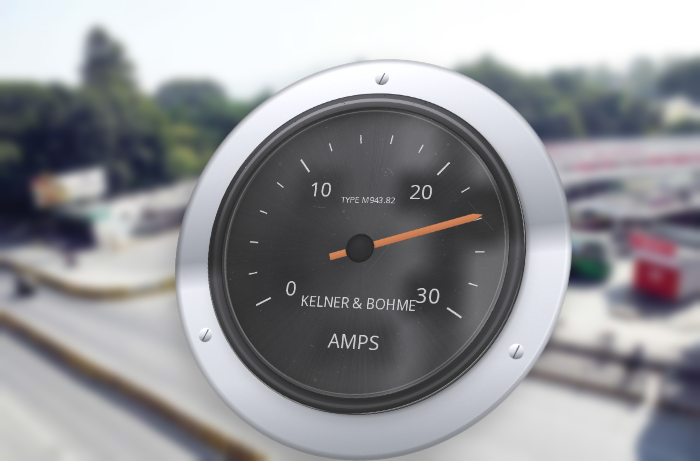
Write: 24 A
